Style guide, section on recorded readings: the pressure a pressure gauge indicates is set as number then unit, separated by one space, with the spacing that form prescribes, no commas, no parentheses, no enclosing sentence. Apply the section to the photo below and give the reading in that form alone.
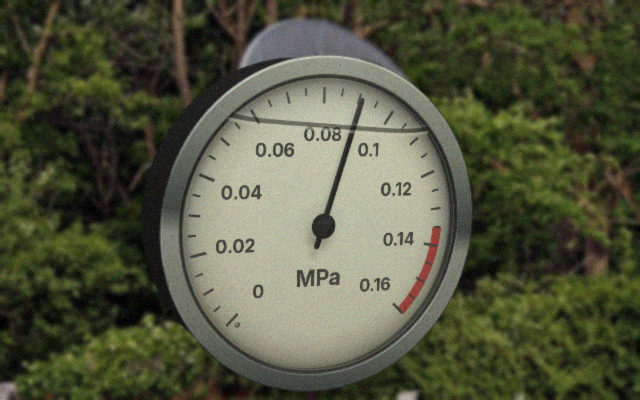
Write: 0.09 MPa
